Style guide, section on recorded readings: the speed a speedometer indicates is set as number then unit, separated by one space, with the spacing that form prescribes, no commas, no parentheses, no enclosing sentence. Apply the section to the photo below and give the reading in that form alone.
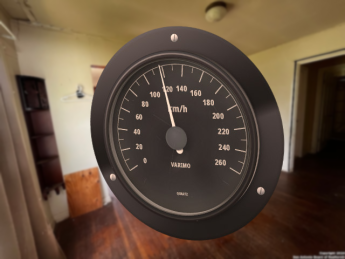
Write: 120 km/h
